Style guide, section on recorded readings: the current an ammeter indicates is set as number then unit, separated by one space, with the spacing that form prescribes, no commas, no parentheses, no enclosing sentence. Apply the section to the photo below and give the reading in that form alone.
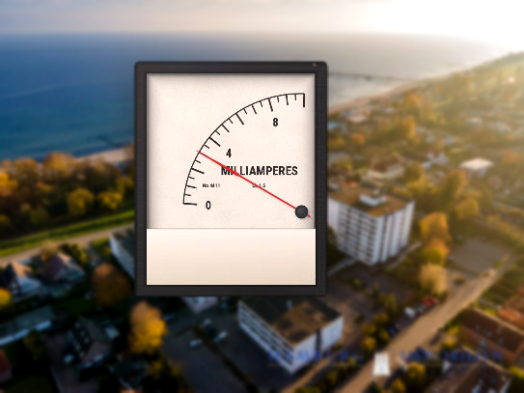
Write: 3 mA
